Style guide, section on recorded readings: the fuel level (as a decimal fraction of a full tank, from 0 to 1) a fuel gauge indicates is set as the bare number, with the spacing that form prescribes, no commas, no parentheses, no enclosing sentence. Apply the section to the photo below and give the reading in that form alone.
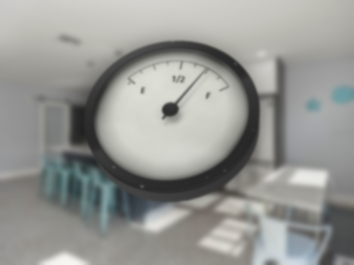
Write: 0.75
